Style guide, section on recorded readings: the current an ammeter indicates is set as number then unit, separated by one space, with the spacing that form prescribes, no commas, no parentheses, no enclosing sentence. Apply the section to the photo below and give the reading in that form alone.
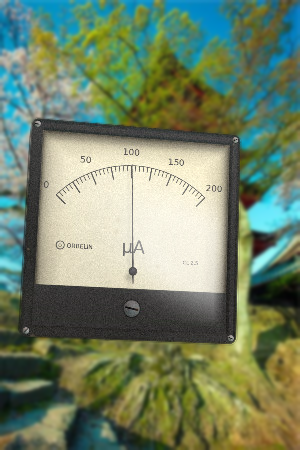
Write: 100 µA
